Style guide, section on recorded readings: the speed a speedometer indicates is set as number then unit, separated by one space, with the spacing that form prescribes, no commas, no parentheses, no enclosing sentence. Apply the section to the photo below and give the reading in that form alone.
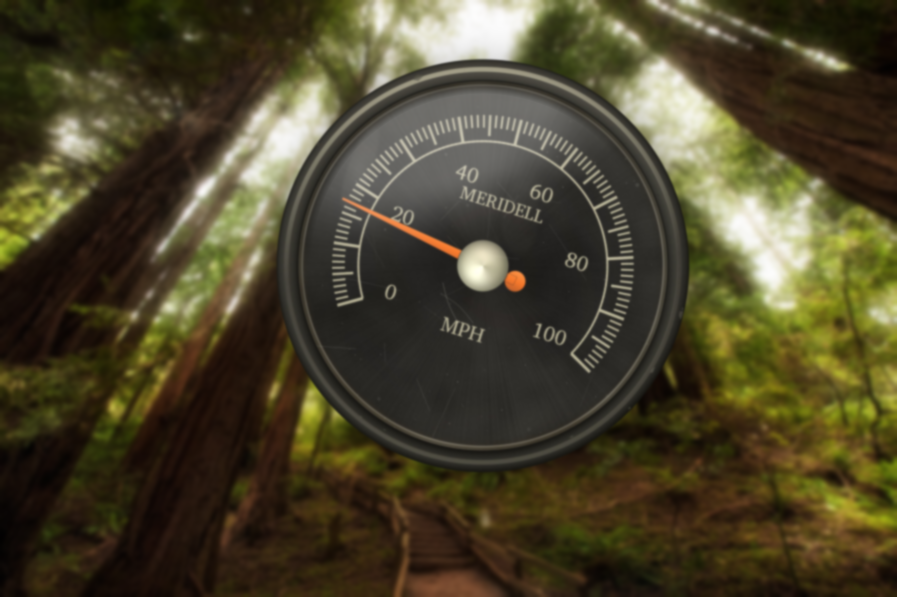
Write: 17 mph
